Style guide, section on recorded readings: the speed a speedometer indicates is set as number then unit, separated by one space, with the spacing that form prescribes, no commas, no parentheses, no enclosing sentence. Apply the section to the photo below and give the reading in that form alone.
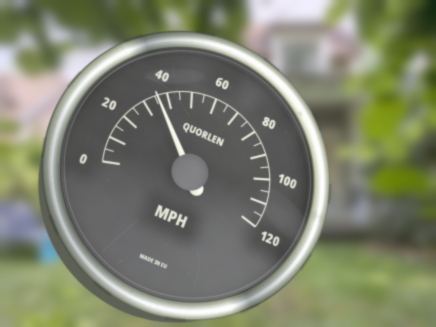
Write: 35 mph
